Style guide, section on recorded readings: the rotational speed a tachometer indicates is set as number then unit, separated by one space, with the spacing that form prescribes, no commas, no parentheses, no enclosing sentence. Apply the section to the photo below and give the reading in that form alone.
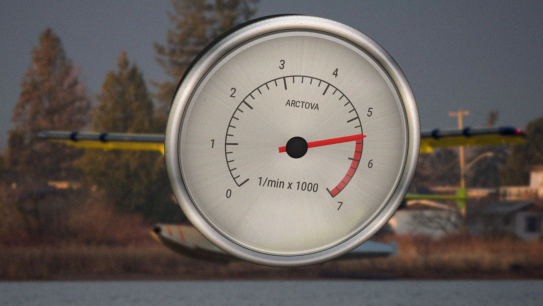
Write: 5400 rpm
